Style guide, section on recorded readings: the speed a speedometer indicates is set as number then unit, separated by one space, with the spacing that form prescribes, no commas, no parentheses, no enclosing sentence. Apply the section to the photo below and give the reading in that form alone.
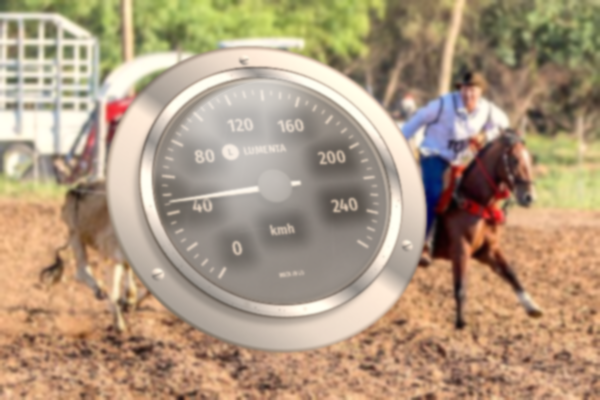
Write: 45 km/h
